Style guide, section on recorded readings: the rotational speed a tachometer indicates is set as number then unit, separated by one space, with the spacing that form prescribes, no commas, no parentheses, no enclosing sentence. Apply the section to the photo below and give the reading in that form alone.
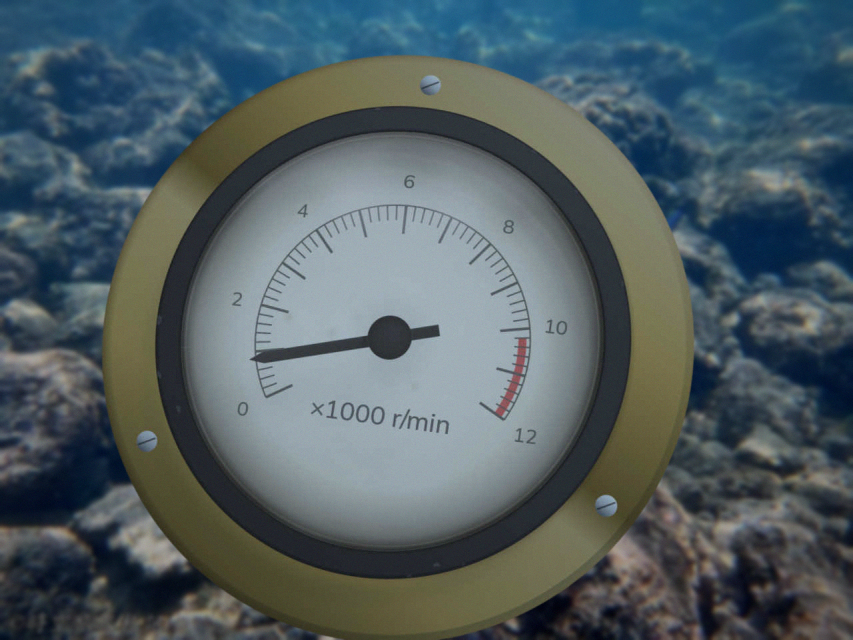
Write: 800 rpm
